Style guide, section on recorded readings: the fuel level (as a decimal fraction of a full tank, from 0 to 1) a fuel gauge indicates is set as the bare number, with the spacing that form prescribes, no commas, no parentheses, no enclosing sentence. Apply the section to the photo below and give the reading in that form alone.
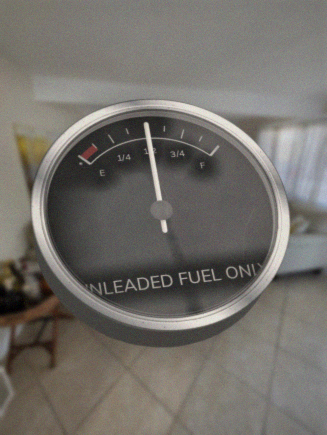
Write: 0.5
